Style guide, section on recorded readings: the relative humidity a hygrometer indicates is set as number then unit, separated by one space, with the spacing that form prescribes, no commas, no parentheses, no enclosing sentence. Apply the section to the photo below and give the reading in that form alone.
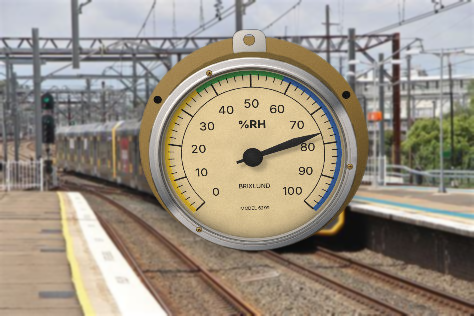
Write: 76 %
